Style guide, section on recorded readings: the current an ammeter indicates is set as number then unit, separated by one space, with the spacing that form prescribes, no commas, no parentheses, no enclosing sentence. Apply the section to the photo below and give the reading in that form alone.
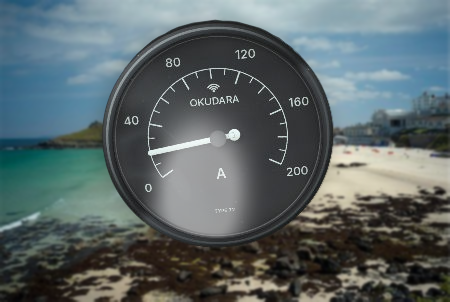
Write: 20 A
